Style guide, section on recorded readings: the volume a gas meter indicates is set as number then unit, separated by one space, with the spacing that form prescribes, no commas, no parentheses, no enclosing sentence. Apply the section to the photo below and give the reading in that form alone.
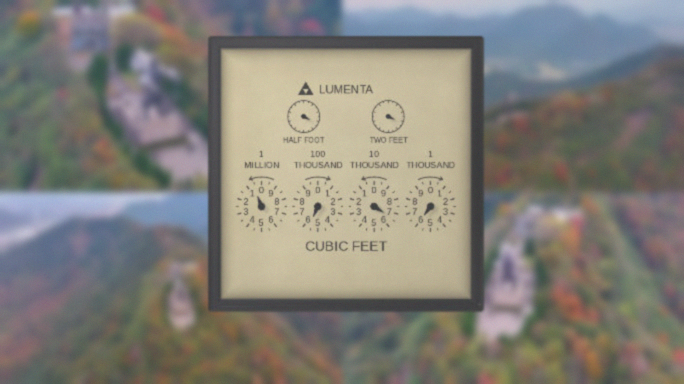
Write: 56600 ft³
